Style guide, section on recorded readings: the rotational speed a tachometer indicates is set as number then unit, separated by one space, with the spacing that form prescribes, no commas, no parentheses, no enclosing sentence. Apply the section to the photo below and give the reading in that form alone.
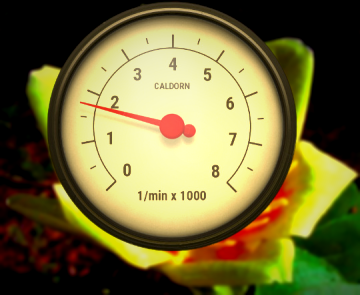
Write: 1750 rpm
